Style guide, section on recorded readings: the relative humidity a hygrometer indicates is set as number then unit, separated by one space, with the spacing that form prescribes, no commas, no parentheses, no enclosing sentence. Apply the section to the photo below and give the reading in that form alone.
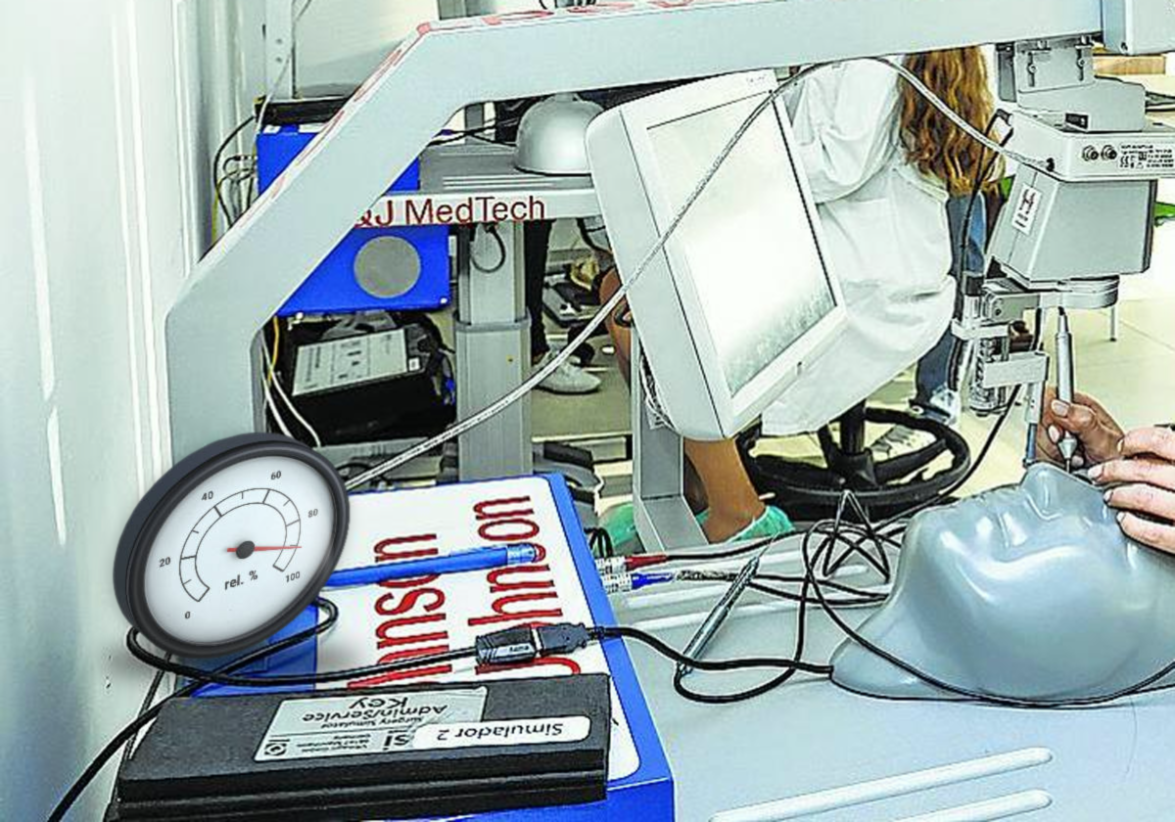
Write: 90 %
